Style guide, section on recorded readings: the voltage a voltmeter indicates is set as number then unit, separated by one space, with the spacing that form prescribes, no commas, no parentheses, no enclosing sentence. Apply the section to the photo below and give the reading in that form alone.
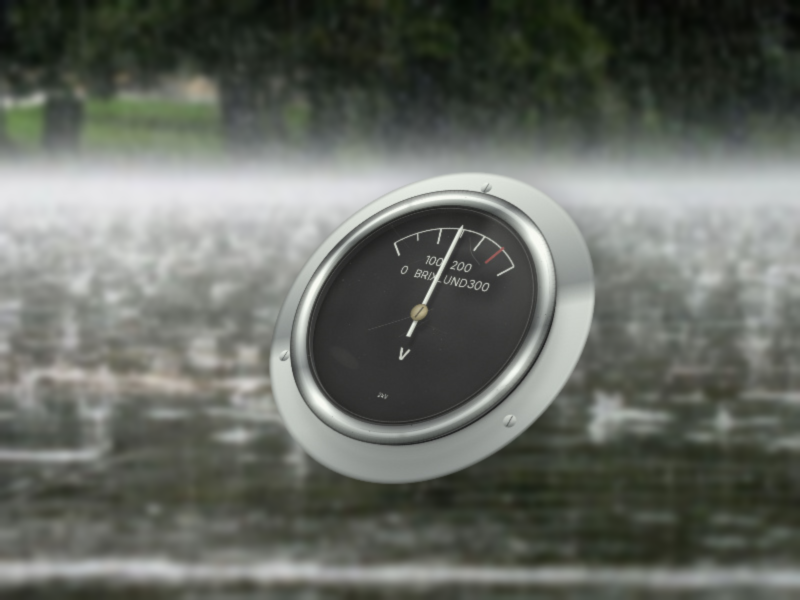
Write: 150 V
